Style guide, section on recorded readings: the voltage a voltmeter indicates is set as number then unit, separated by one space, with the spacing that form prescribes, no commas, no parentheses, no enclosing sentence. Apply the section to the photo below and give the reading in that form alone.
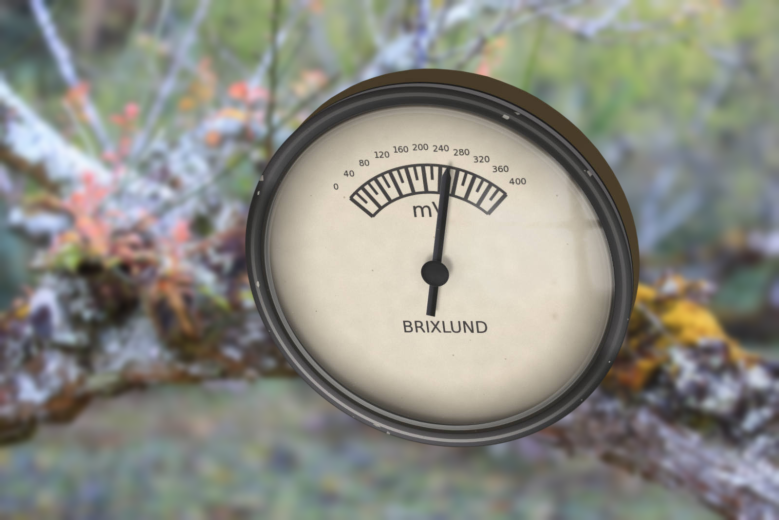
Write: 260 mV
